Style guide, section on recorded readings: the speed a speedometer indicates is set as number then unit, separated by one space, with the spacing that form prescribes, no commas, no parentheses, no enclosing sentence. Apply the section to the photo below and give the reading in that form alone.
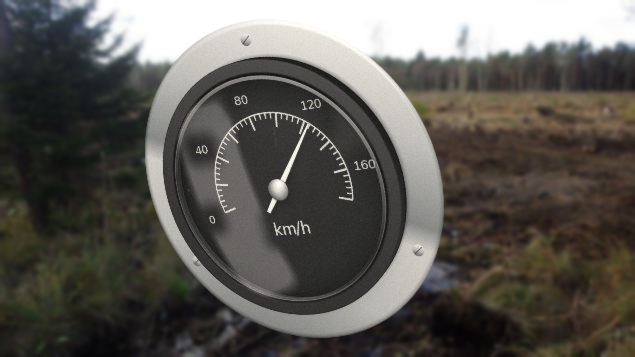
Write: 124 km/h
